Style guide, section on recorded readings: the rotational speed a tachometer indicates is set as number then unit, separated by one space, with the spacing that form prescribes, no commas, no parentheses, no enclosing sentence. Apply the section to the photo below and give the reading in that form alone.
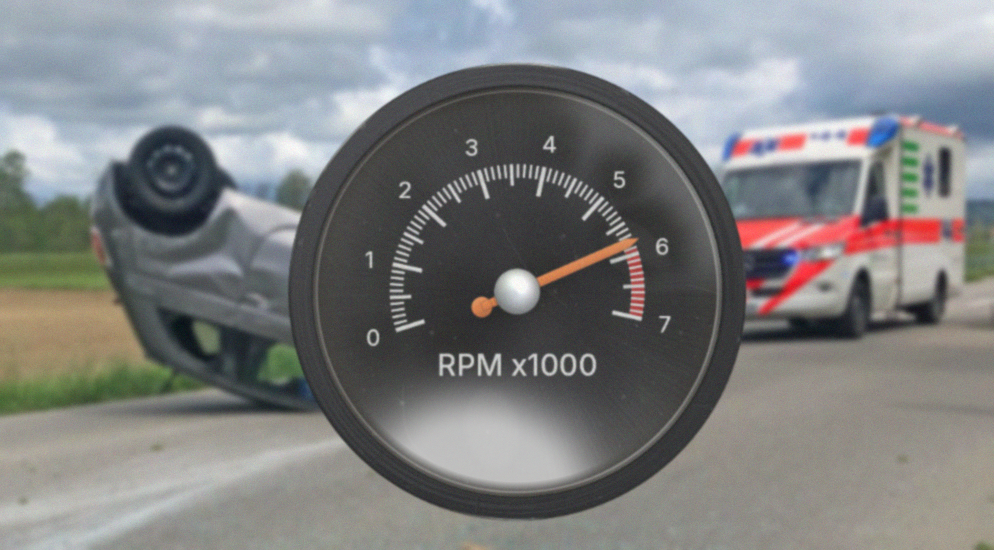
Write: 5800 rpm
